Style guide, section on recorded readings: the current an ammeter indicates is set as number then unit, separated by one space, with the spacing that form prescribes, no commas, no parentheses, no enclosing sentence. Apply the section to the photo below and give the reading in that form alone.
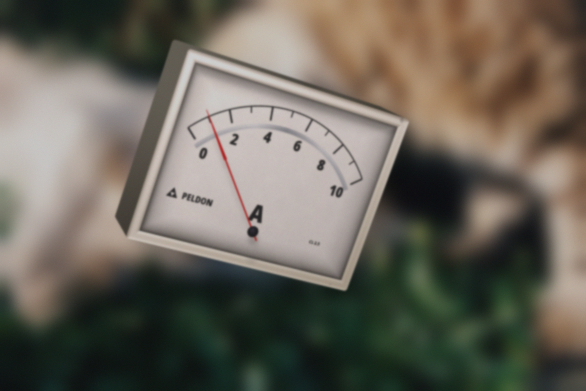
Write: 1 A
